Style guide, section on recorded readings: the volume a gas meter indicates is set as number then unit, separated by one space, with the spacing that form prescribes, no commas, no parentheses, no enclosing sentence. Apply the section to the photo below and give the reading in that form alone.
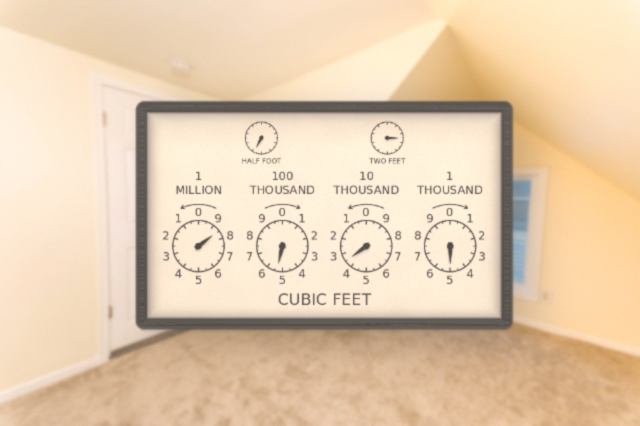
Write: 853500 ft³
